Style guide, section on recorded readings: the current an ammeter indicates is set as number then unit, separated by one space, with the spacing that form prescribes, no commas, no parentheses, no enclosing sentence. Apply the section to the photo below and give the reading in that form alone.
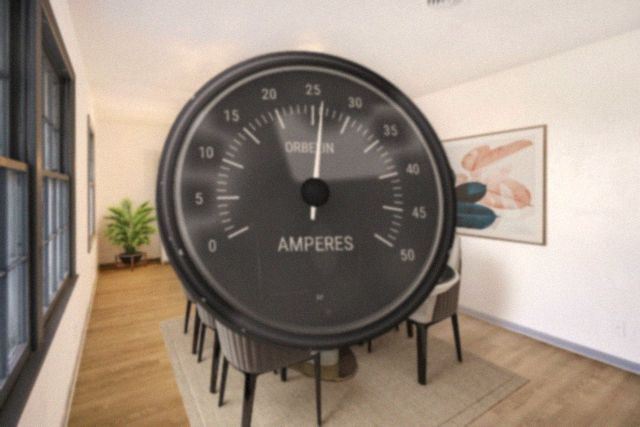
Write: 26 A
